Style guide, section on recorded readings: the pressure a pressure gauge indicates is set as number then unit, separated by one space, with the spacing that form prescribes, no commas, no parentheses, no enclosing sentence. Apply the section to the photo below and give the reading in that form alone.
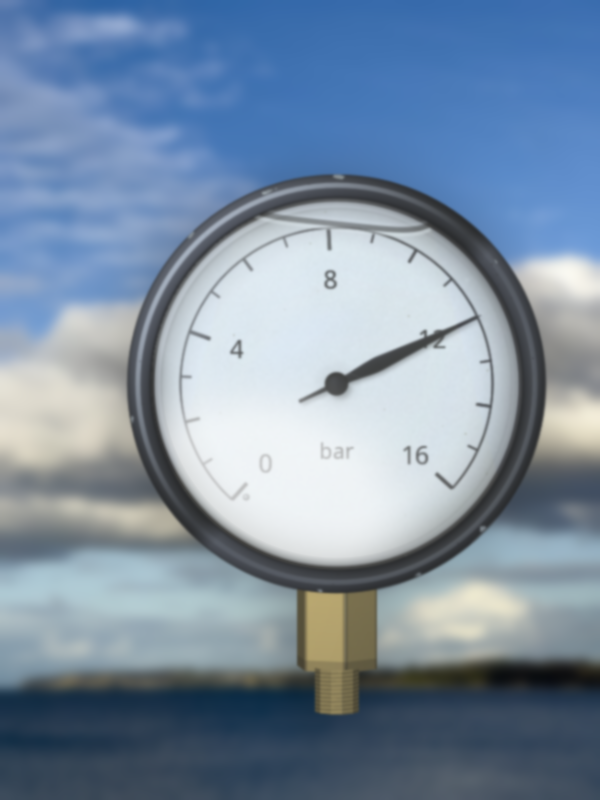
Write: 12 bar
